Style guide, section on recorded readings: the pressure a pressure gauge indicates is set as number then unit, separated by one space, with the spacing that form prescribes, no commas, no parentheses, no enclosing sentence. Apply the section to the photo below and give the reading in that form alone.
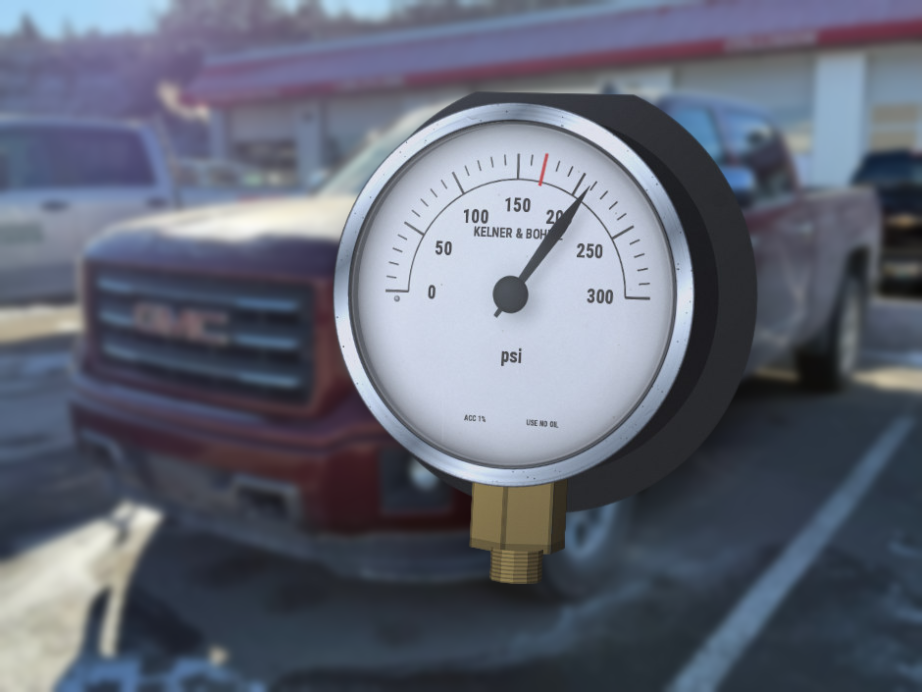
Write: 210 psi
